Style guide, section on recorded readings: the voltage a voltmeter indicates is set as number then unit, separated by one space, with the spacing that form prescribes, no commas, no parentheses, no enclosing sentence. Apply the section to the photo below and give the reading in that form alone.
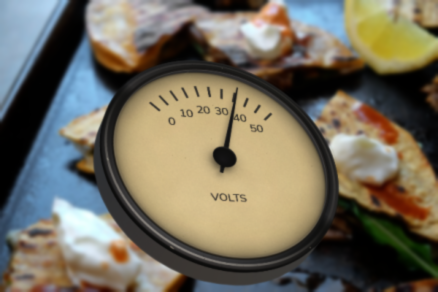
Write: 35 V
